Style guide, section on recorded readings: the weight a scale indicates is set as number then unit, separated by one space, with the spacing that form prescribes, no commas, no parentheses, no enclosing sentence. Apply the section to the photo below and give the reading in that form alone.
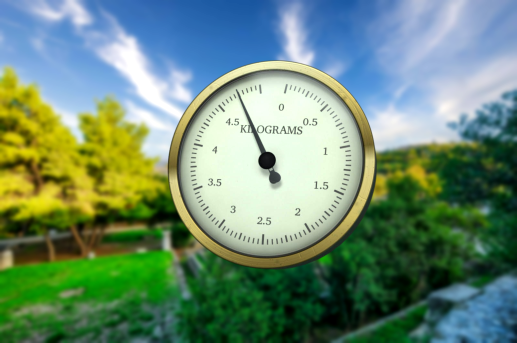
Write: 4.75 kg
